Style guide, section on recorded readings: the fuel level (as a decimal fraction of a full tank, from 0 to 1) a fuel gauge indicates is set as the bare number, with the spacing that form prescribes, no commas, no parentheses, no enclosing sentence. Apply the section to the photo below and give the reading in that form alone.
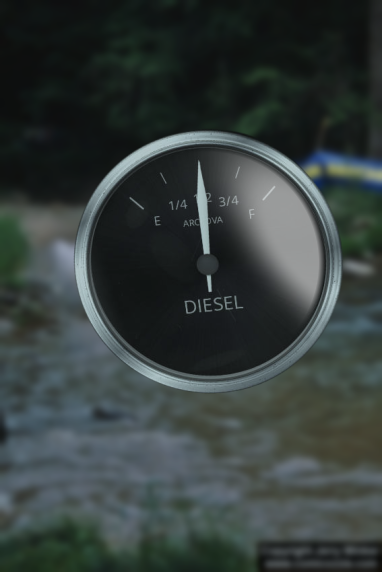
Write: 0.5
